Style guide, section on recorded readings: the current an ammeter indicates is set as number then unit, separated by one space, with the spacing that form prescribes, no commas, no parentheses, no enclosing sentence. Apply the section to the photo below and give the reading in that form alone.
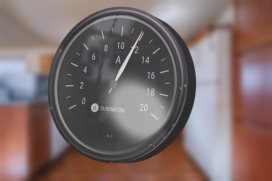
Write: 12 A
